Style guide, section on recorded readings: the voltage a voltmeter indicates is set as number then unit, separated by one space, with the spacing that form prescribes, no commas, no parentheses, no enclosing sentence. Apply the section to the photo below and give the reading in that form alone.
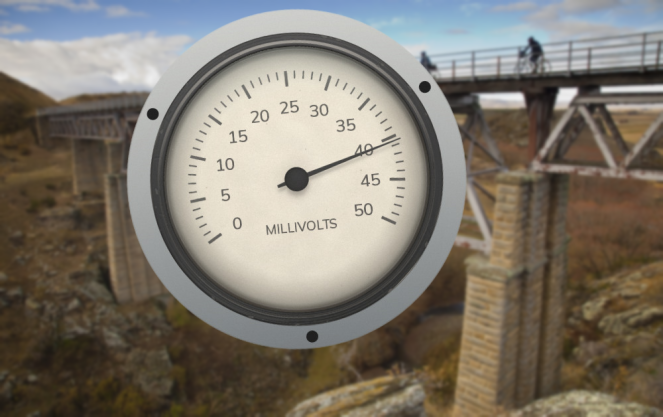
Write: 40.5 mV
